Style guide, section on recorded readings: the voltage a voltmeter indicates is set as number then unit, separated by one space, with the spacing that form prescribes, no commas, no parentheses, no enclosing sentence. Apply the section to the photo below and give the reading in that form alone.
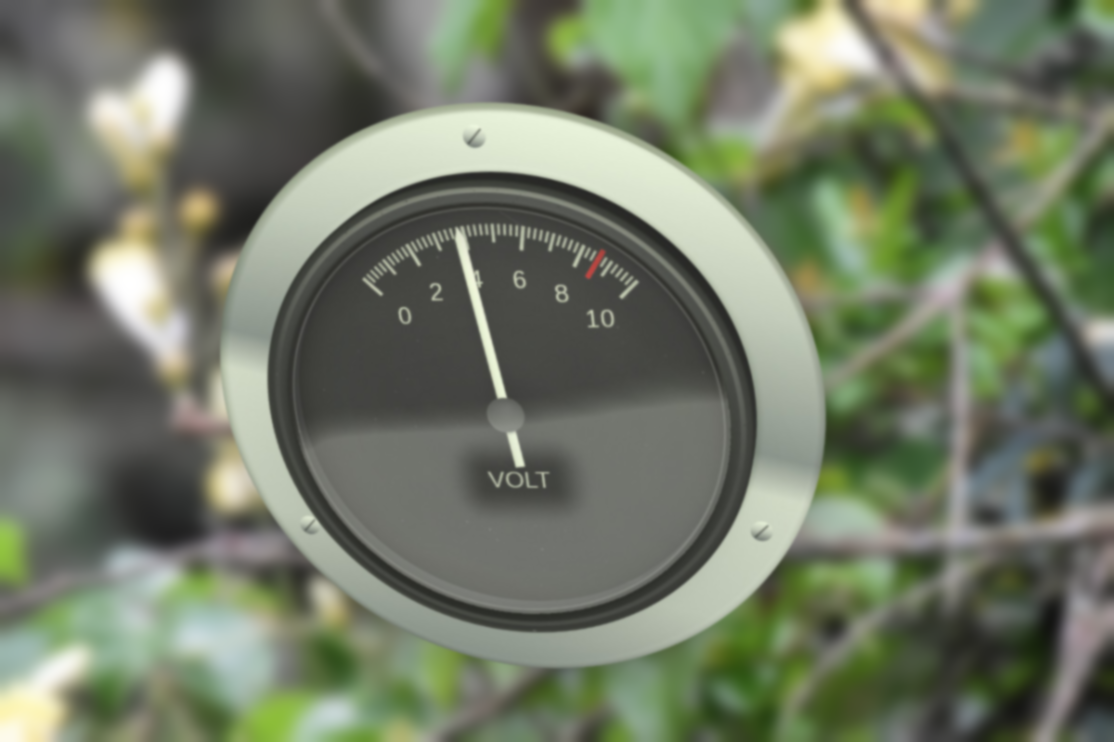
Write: 4 V
